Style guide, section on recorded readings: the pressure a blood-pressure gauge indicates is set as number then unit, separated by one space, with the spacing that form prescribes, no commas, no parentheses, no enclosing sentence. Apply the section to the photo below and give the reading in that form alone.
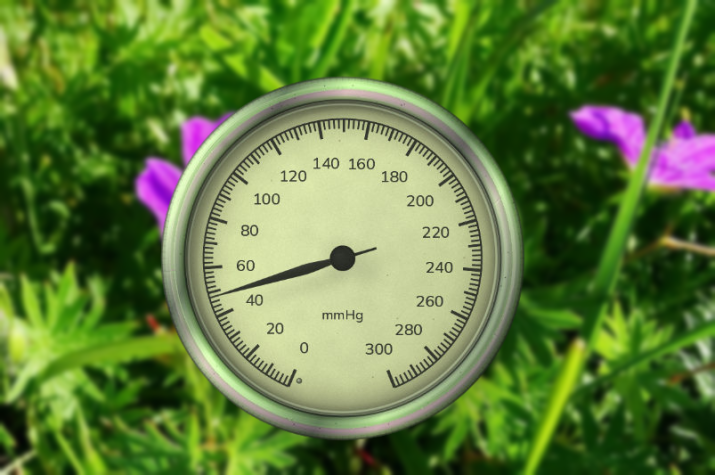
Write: 48 mmHg
